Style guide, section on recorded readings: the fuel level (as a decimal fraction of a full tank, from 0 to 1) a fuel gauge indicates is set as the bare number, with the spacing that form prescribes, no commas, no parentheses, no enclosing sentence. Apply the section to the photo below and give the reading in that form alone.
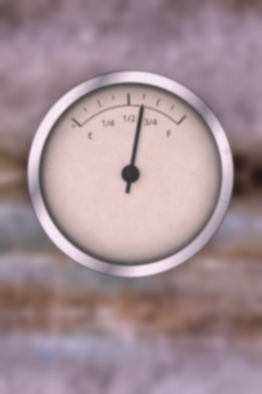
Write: 0.625
